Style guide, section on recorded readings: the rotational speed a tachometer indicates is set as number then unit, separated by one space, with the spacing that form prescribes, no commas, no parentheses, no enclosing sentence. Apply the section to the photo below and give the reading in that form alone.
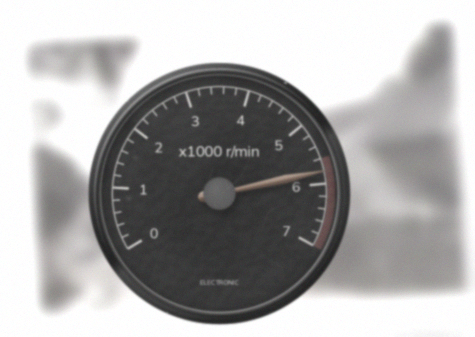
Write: 5800 rpm
